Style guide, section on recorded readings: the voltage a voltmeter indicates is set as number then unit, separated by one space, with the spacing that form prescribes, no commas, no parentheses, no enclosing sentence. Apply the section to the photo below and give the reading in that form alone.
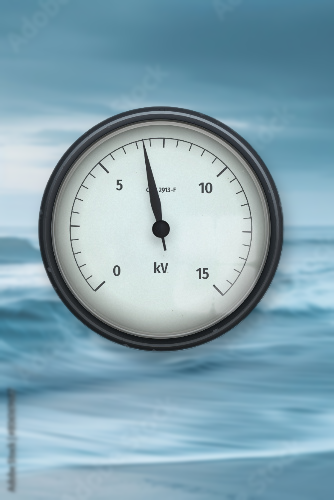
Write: 6.75 kV
